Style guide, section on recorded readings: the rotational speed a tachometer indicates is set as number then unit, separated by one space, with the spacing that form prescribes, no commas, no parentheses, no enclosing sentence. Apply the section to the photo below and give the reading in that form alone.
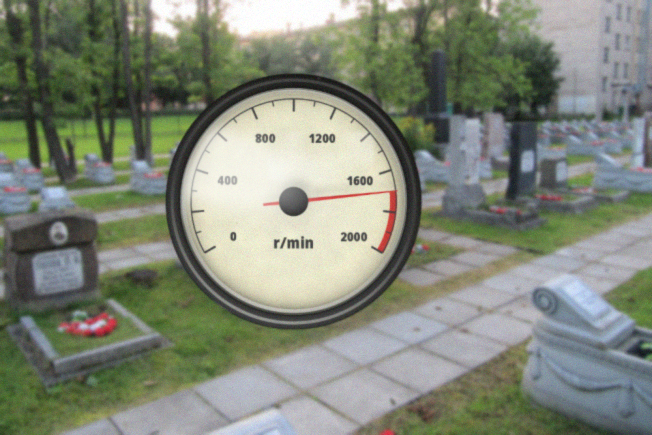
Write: 1700 rpm
